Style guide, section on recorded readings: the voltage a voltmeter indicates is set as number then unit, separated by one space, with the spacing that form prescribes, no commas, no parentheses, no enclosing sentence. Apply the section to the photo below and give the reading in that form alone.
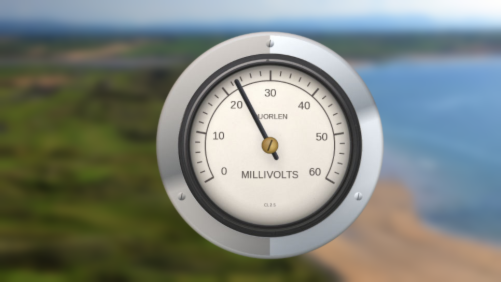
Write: 23 mV
